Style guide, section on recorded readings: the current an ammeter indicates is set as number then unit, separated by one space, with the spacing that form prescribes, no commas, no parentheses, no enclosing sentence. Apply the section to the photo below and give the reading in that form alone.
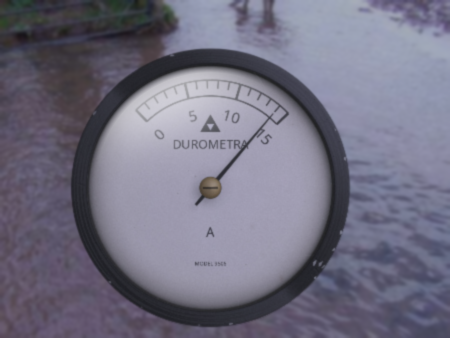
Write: 14 A
